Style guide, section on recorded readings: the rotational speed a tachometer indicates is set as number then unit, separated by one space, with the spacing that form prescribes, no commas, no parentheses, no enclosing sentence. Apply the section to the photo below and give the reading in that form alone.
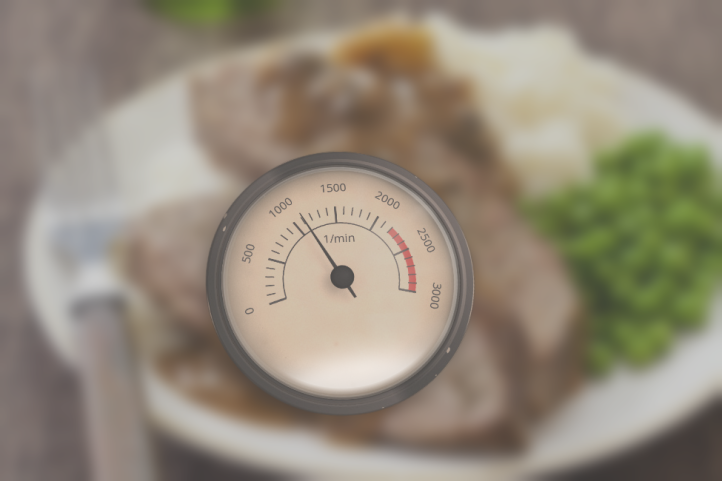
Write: 1100 rpm
